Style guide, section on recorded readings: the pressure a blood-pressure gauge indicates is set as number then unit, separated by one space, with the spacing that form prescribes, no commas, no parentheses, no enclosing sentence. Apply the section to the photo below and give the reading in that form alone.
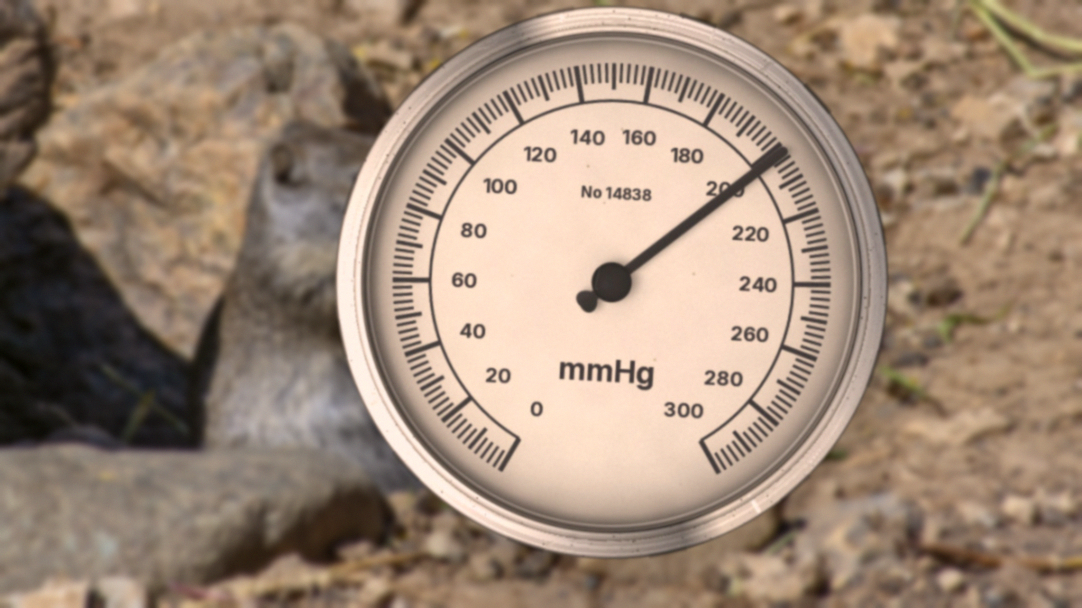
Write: 202 mmHg
